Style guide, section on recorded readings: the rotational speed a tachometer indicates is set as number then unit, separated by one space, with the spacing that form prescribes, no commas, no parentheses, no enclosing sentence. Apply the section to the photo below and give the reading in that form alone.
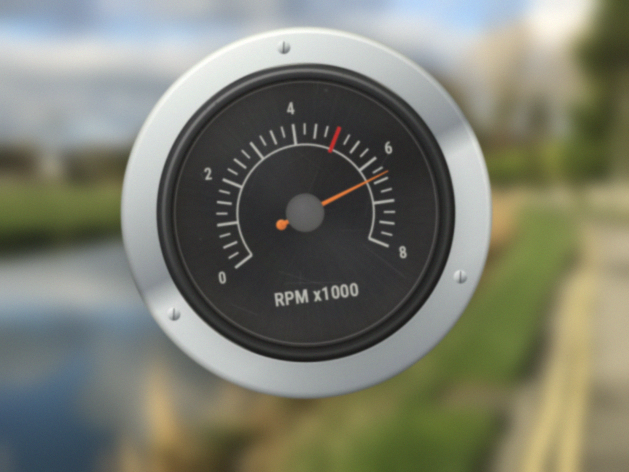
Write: 6375 rpm
